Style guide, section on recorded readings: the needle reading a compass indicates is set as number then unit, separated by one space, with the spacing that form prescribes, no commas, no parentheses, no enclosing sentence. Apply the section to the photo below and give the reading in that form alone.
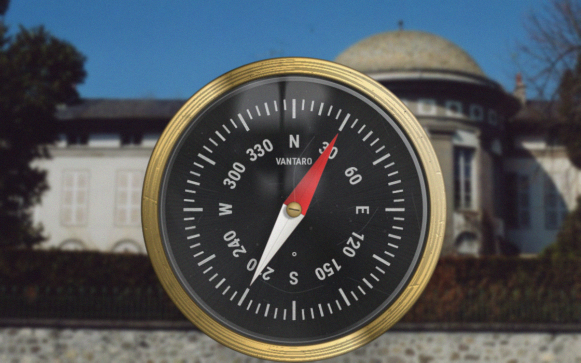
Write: 30 °
